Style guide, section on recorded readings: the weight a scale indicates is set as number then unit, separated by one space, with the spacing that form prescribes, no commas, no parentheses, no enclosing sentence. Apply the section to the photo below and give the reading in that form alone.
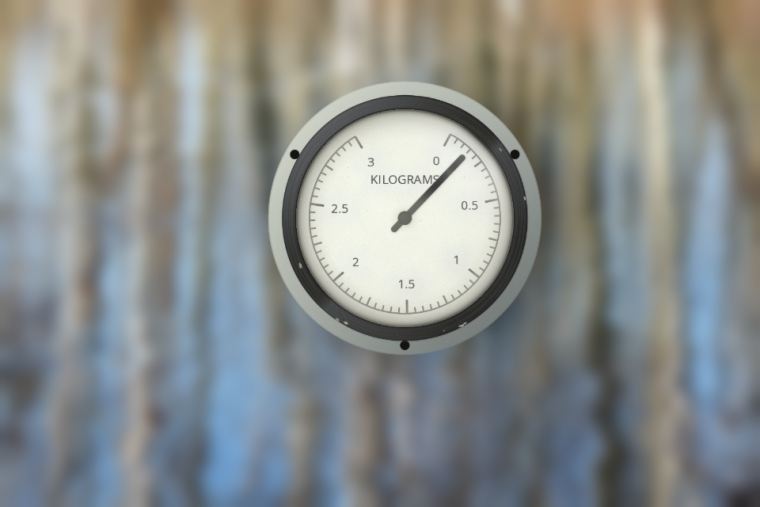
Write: 0.15 kg
